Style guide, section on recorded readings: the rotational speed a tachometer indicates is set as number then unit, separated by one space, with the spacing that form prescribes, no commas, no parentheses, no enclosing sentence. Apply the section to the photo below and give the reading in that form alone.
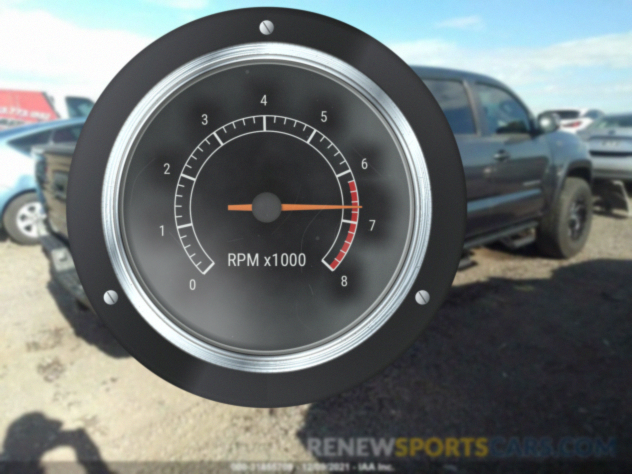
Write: 6700 rpm
